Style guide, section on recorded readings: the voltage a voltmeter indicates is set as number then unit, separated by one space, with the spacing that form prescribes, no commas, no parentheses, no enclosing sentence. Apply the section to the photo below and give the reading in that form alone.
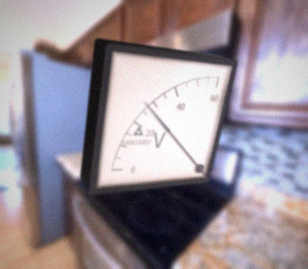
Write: 27.5 V
